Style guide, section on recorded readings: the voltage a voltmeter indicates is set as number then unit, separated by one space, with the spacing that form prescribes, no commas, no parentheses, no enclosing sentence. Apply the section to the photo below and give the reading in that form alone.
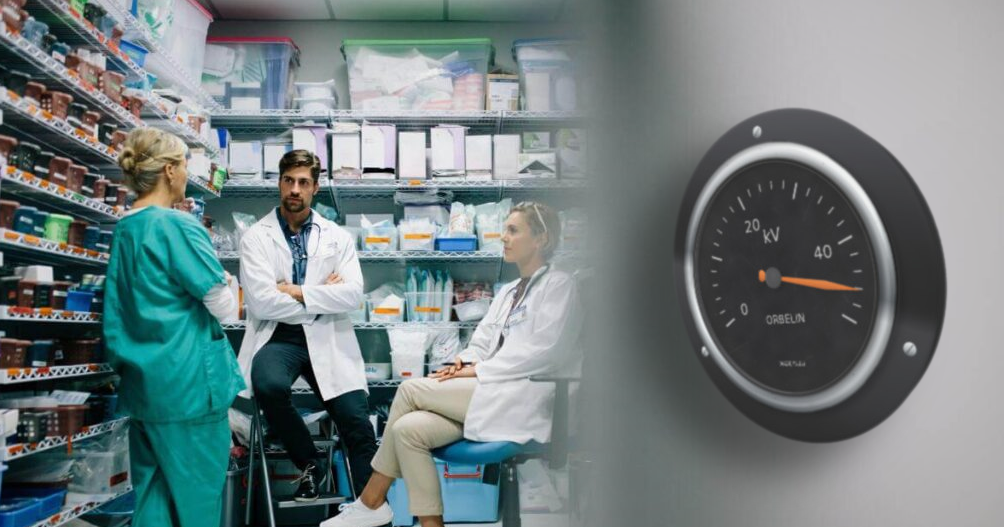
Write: 46 kV
